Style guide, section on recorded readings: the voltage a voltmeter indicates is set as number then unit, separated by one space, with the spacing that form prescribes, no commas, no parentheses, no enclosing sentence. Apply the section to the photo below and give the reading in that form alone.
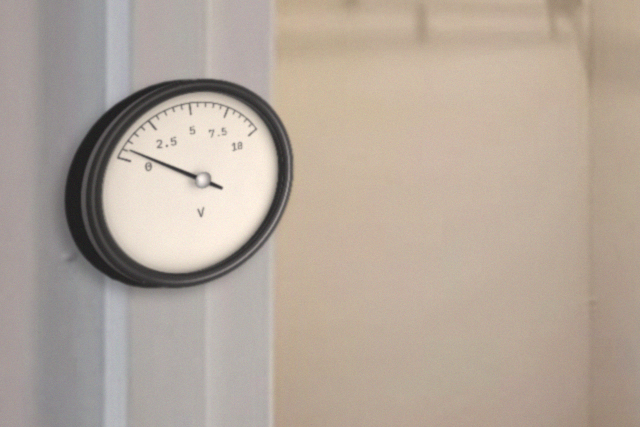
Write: 0.5 V
